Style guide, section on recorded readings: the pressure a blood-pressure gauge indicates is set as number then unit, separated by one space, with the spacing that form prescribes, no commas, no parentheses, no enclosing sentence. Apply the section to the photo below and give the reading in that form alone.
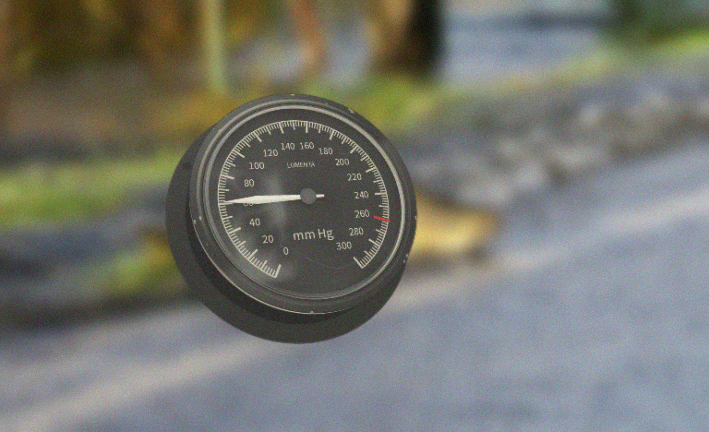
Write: 60 mmHg
